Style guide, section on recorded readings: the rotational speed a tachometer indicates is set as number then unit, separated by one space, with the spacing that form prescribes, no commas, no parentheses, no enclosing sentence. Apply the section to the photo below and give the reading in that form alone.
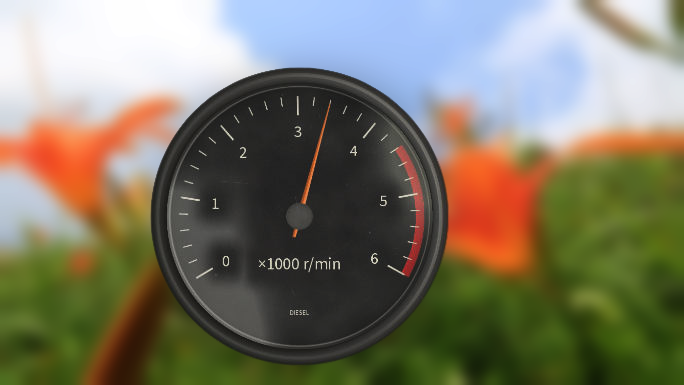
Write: 3400 rpm
